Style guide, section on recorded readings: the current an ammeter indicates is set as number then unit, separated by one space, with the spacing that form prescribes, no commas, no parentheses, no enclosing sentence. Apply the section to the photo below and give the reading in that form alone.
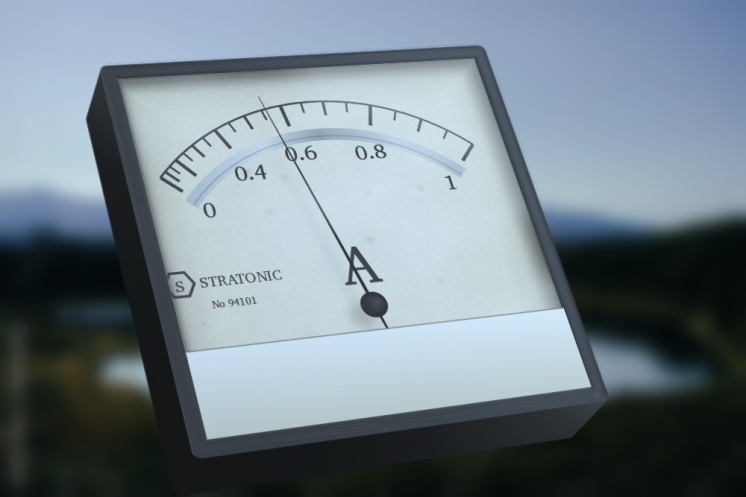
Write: 0.55 A
